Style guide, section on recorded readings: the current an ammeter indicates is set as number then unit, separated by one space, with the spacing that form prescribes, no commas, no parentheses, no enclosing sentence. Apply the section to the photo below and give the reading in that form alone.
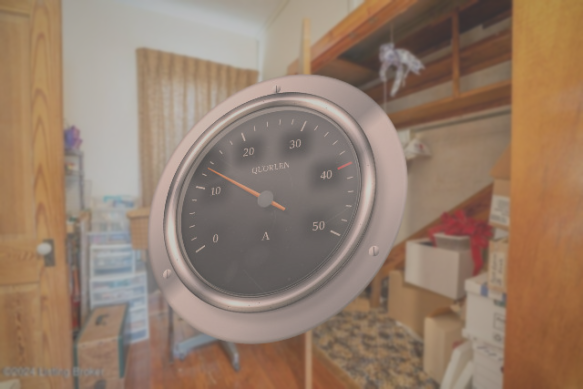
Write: 13 A
